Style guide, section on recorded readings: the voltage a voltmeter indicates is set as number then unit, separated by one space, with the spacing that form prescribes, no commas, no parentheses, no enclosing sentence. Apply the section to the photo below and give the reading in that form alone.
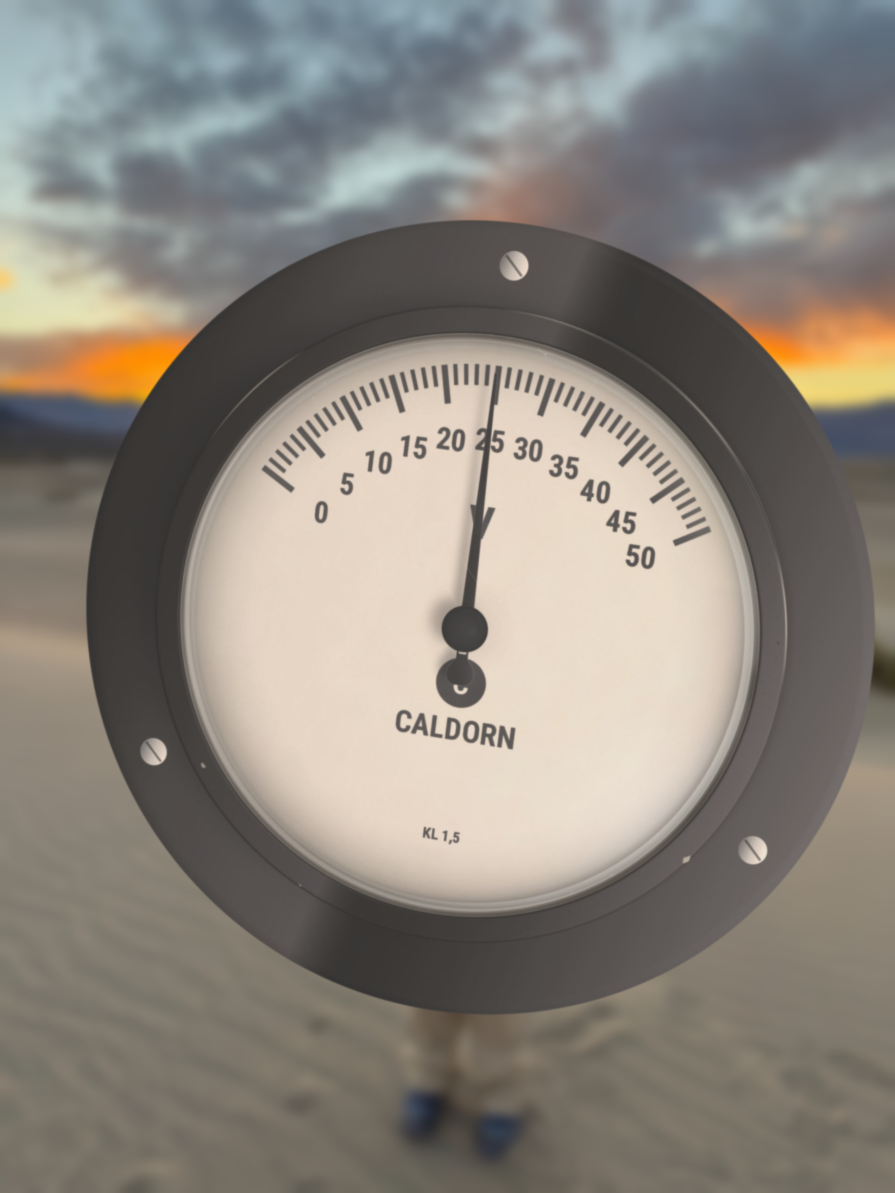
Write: 25 V
